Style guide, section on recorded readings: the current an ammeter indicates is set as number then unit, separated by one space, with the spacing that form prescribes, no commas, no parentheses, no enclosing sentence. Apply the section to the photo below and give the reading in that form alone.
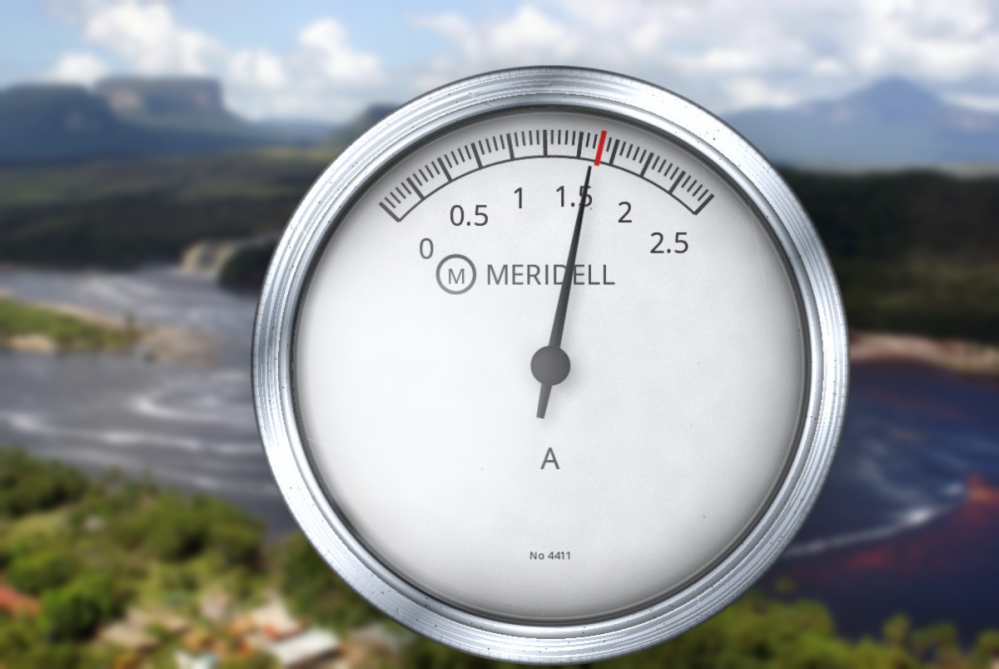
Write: 1.6 A
